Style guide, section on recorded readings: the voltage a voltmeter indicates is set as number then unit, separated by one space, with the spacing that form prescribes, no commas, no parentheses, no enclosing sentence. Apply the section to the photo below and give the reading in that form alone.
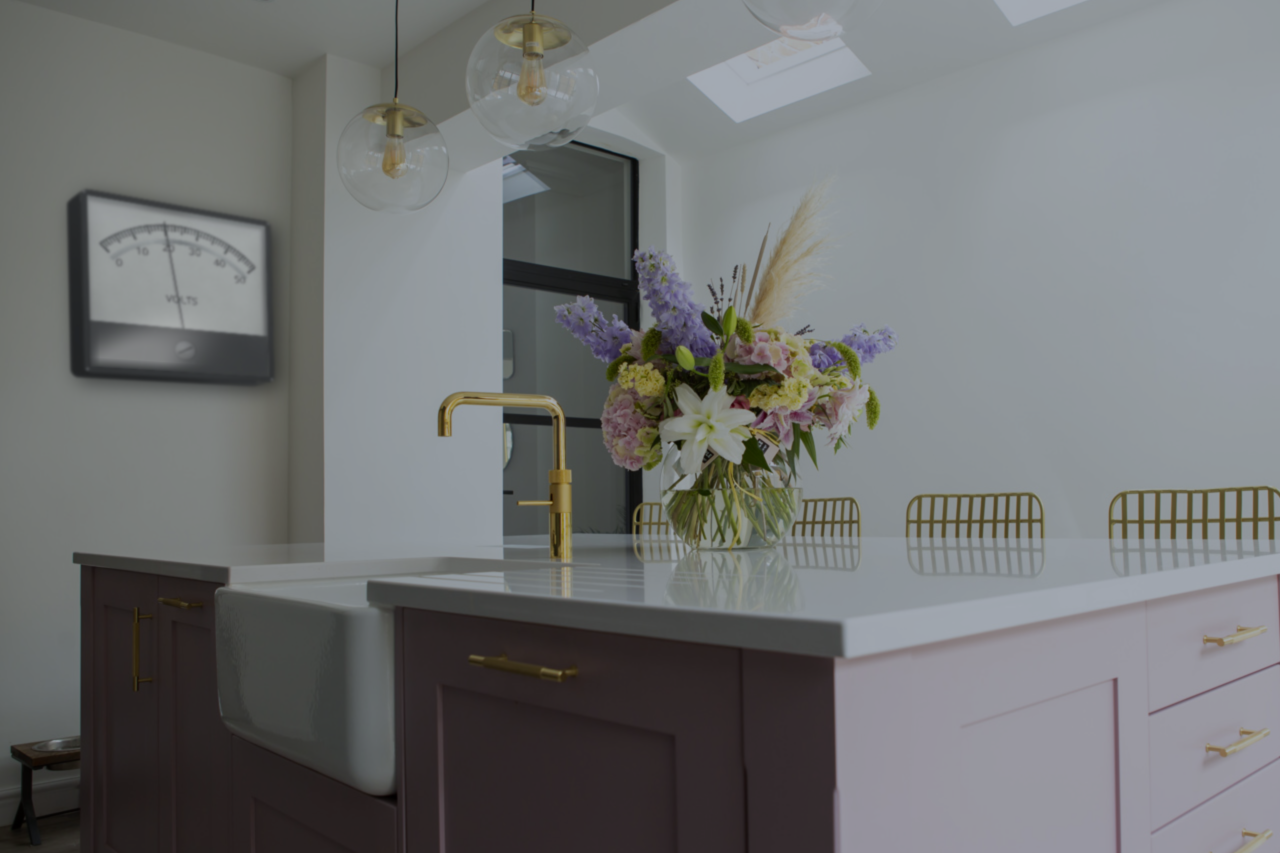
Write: 20 V
